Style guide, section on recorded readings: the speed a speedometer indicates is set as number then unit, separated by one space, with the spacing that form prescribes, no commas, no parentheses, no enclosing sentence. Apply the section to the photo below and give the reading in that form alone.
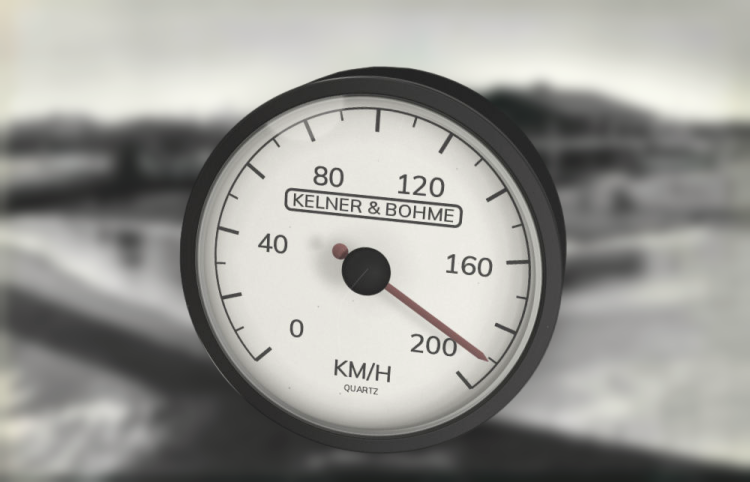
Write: 190 km/h
